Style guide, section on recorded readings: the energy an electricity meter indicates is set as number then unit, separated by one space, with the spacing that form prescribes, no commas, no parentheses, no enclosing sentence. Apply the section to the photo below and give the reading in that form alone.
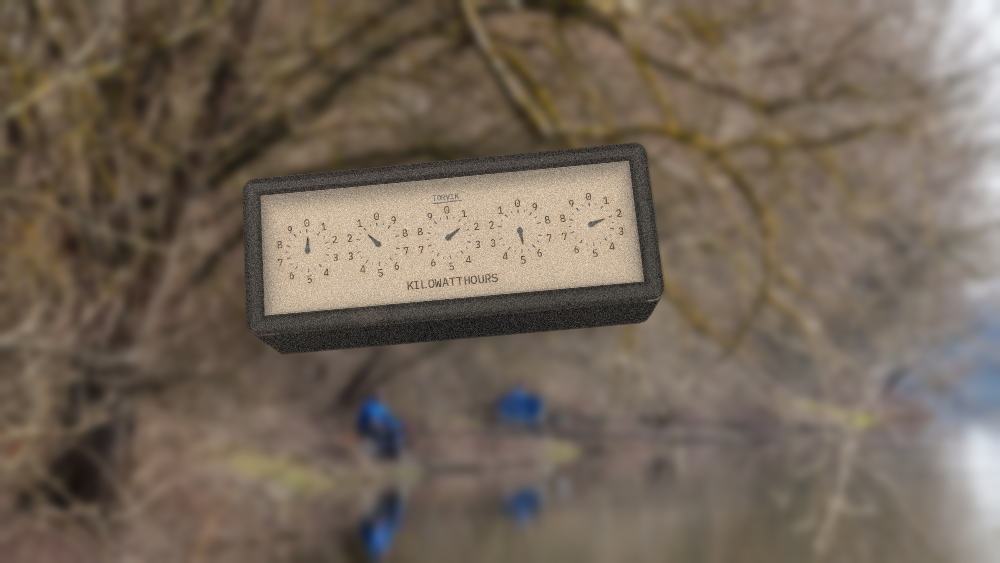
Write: 1152 kWh
